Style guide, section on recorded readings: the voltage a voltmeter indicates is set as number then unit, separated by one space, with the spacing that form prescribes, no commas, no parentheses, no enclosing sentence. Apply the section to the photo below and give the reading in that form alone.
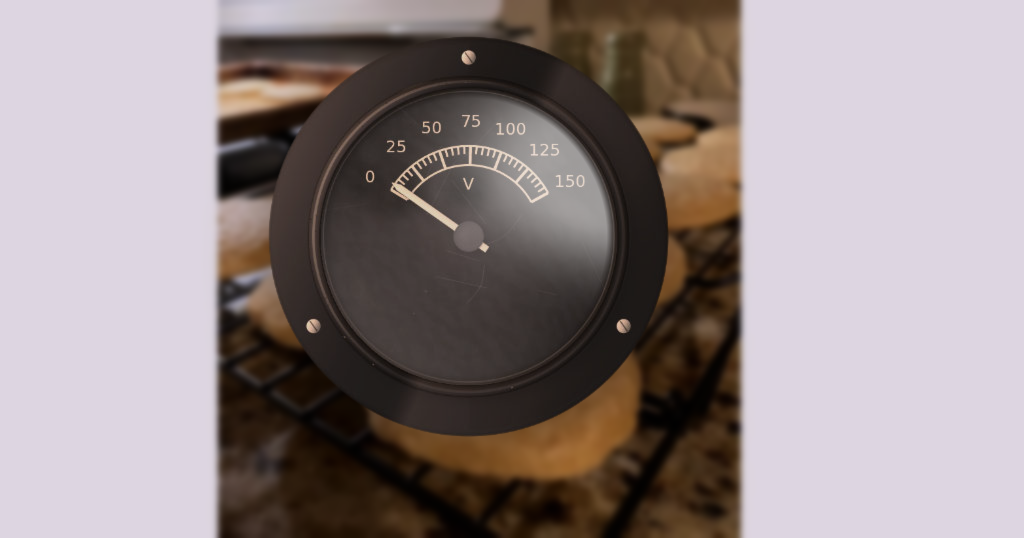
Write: 5 V
